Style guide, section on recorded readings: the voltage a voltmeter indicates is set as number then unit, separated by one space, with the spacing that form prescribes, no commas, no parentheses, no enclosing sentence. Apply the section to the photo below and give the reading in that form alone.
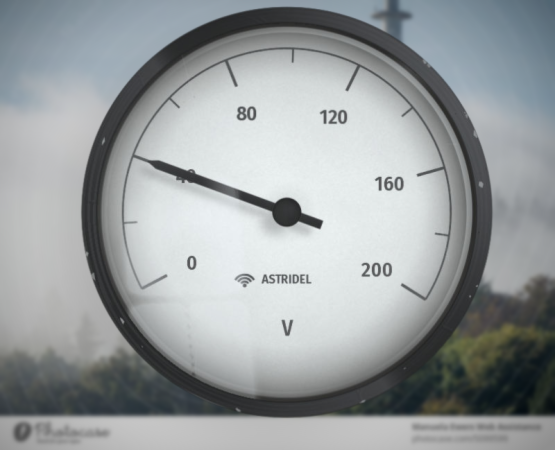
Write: 40 V
